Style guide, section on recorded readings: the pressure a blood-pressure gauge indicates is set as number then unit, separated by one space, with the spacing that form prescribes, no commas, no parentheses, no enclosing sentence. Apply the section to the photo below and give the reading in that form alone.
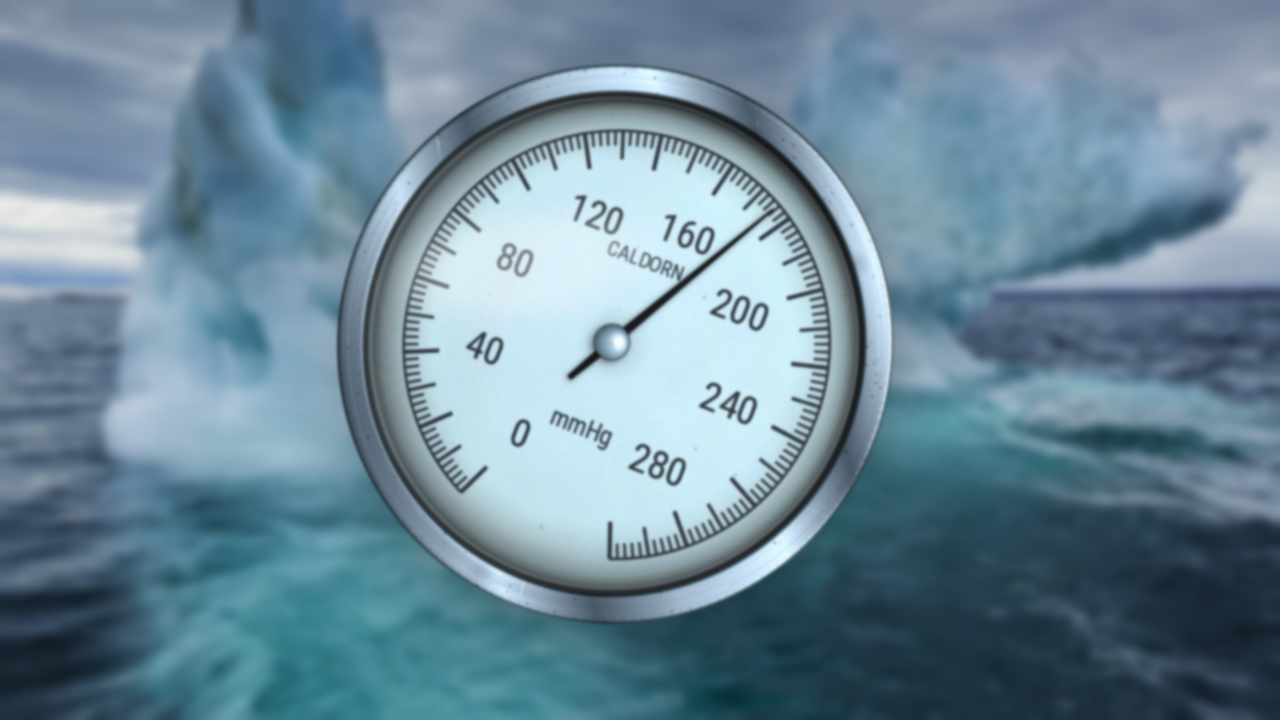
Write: 176 mmHg
